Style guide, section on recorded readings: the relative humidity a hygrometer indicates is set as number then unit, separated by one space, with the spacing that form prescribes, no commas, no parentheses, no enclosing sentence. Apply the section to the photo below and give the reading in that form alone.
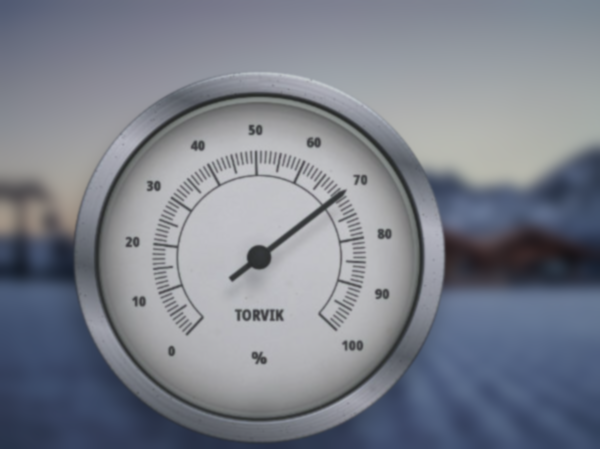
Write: 70 %
